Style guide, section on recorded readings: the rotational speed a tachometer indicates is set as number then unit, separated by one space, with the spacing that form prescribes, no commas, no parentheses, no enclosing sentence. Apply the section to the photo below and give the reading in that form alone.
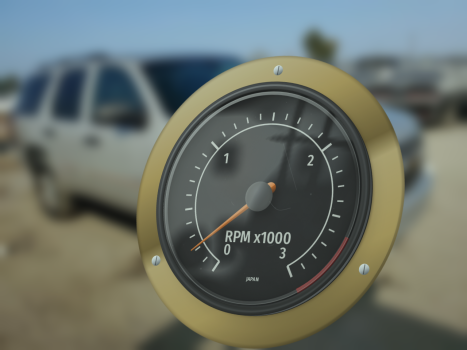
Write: 200 rpm
